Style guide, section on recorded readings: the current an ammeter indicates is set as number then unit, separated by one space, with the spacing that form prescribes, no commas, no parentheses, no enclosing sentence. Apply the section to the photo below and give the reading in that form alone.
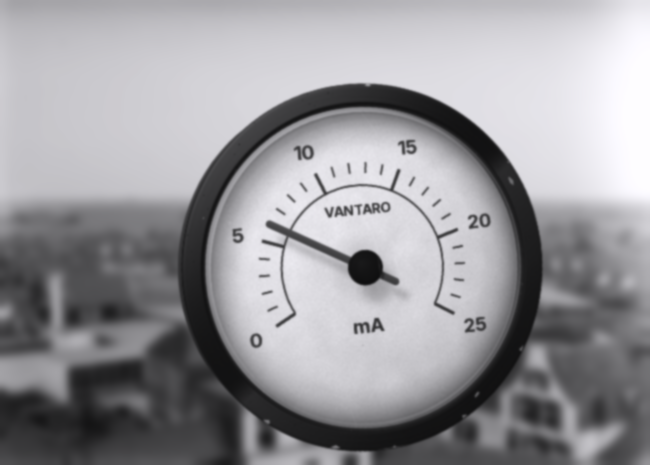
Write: 6 mA
